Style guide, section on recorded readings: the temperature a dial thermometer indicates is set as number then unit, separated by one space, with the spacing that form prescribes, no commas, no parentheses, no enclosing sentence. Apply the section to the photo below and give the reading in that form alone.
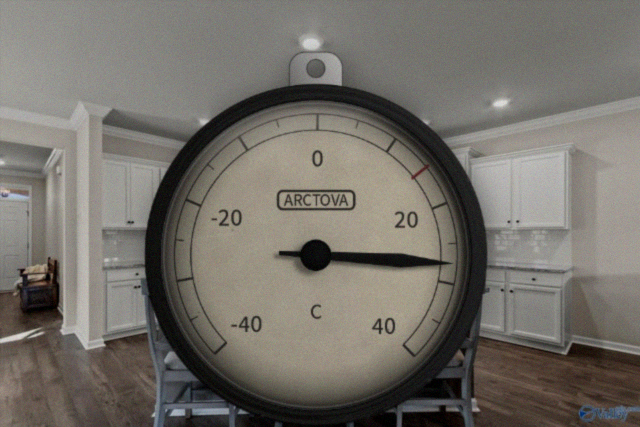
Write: 27.5 °C
